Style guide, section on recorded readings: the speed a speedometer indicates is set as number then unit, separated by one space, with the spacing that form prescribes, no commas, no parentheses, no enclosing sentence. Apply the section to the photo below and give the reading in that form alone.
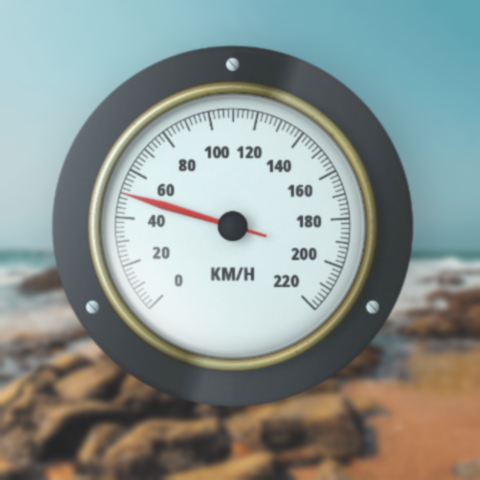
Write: 50 km/h
